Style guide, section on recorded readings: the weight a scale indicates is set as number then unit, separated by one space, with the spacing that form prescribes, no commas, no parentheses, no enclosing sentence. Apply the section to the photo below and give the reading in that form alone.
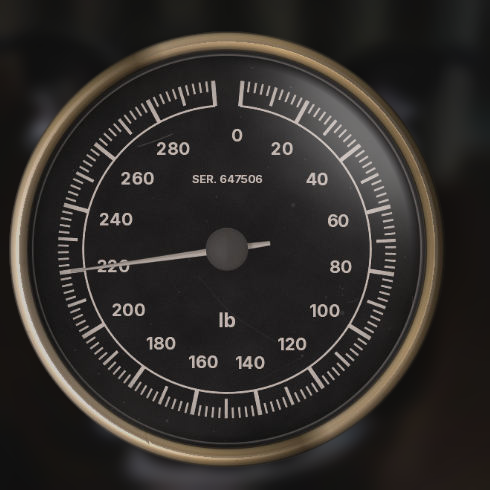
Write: 220 lb
